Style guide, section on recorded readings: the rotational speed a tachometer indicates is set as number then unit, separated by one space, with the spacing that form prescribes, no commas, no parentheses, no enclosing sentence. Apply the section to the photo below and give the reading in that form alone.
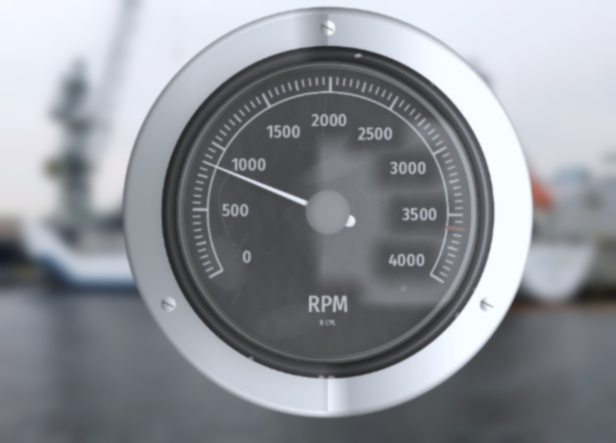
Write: 850 rpm
